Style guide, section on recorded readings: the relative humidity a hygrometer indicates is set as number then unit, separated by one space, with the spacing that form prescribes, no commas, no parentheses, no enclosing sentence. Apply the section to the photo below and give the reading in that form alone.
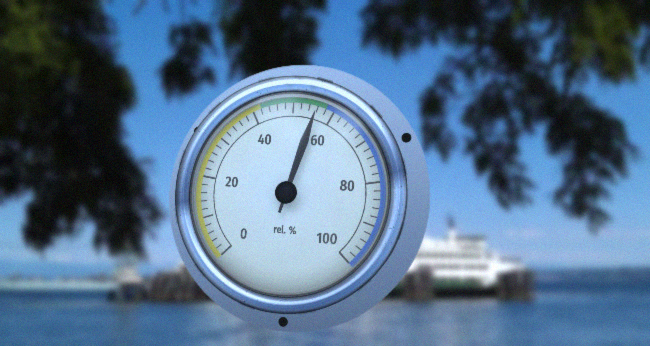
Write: 56 %
